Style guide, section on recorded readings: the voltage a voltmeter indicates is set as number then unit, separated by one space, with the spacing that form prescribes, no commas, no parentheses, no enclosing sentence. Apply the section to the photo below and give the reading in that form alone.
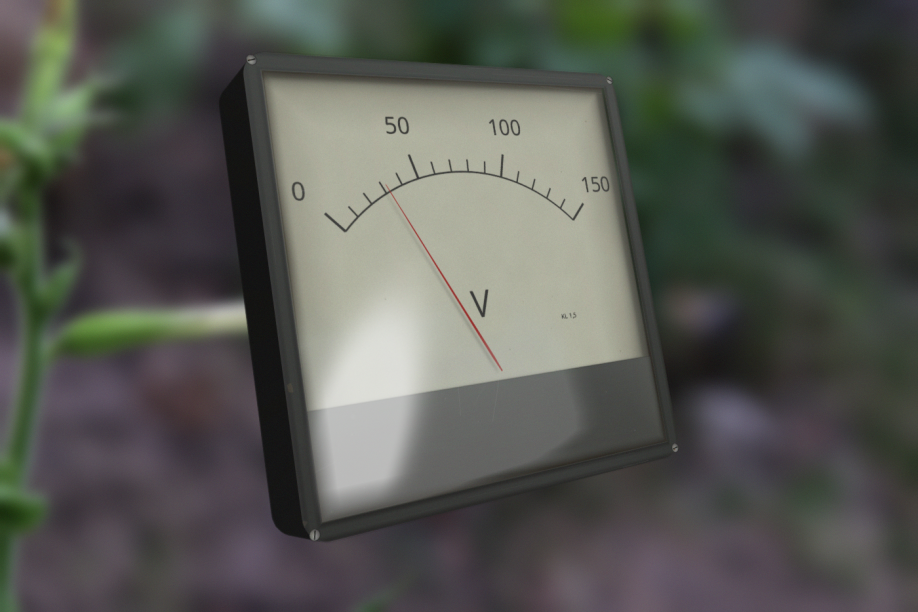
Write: 30 V
